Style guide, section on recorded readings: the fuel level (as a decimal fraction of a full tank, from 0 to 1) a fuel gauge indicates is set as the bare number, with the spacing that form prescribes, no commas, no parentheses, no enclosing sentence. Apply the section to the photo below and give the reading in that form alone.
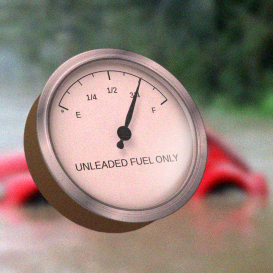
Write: 0.75
